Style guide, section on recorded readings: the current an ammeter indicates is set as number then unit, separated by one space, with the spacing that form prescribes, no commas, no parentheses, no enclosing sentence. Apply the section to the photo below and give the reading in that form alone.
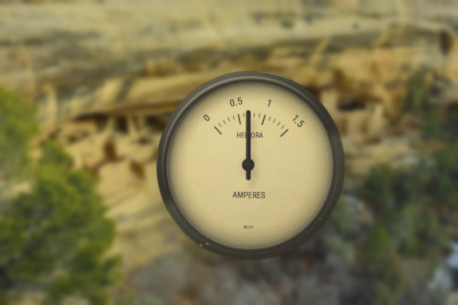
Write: 0.7 A
